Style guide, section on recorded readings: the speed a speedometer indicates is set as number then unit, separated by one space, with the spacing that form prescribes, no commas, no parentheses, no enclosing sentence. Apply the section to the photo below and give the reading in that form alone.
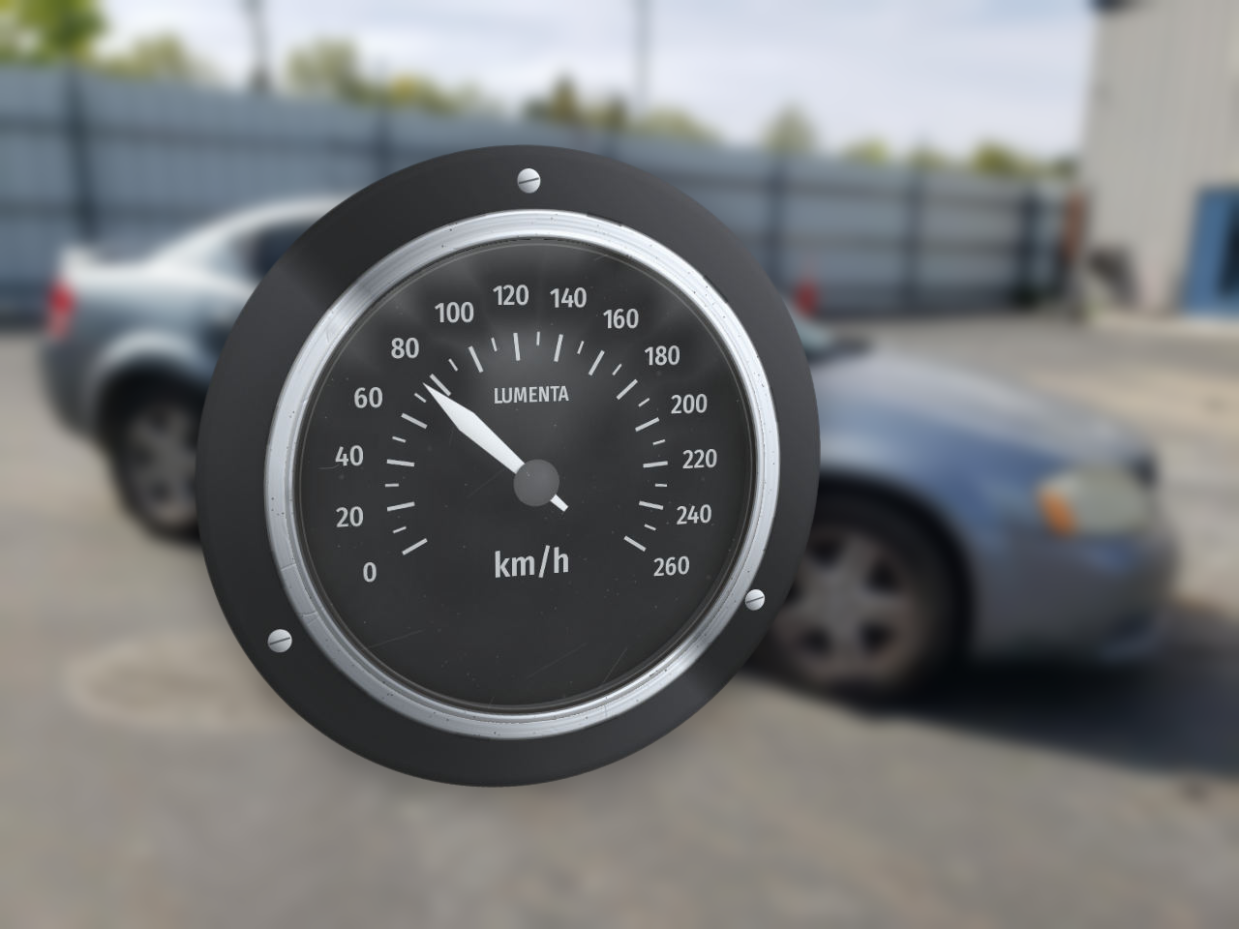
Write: 75 km/h
